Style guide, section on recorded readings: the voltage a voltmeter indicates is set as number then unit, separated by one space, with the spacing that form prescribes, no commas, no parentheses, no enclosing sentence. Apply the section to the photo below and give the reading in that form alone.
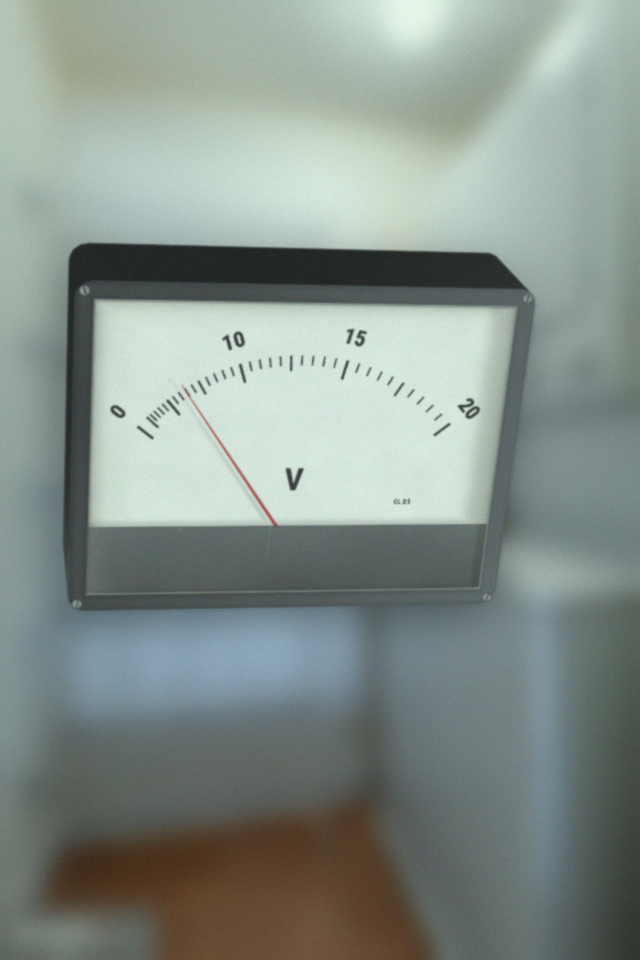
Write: 6.5 V
